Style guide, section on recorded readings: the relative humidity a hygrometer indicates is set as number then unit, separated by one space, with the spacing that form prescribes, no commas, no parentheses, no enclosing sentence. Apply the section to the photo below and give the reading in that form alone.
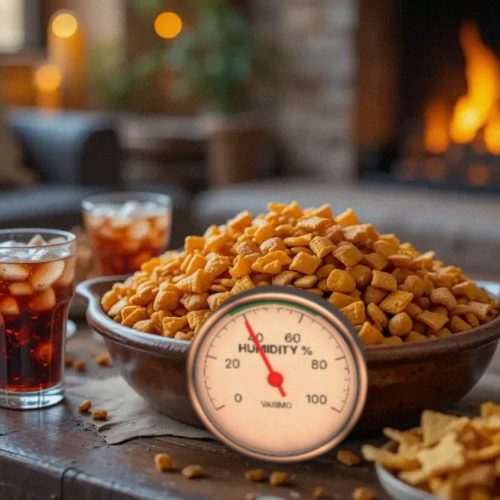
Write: 40 %
